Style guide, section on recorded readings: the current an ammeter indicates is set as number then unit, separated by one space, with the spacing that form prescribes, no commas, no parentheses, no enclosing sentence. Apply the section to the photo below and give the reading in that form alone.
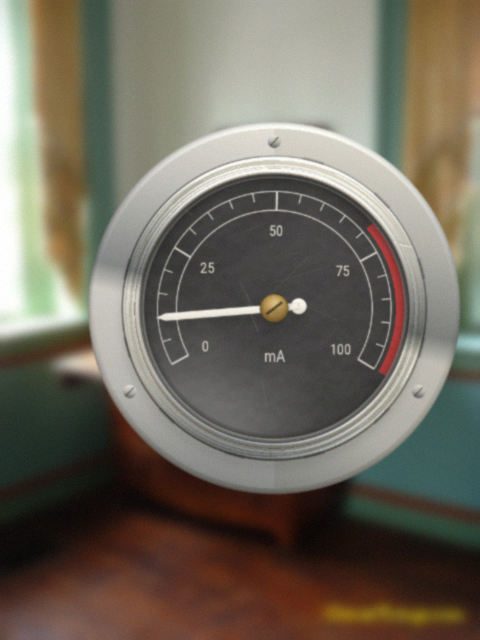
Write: 10 mA
